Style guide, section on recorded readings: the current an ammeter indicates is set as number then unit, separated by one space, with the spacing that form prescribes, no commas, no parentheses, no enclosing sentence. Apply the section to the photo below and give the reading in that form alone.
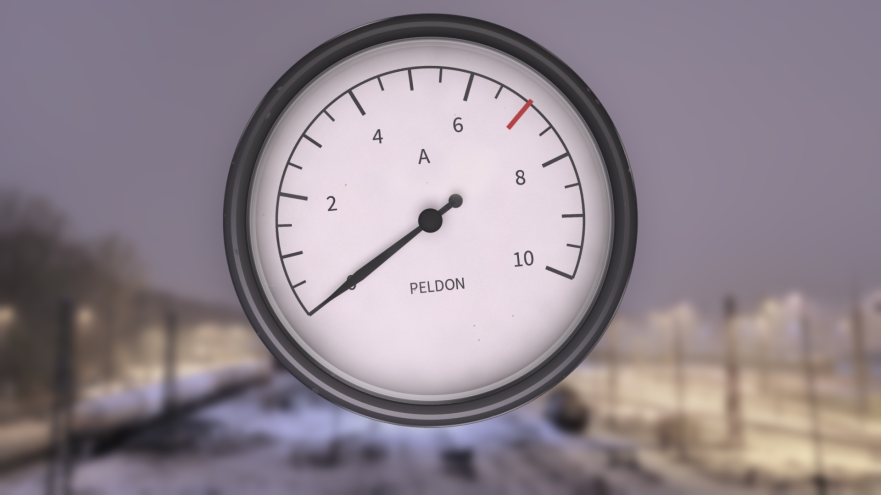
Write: 0 A
